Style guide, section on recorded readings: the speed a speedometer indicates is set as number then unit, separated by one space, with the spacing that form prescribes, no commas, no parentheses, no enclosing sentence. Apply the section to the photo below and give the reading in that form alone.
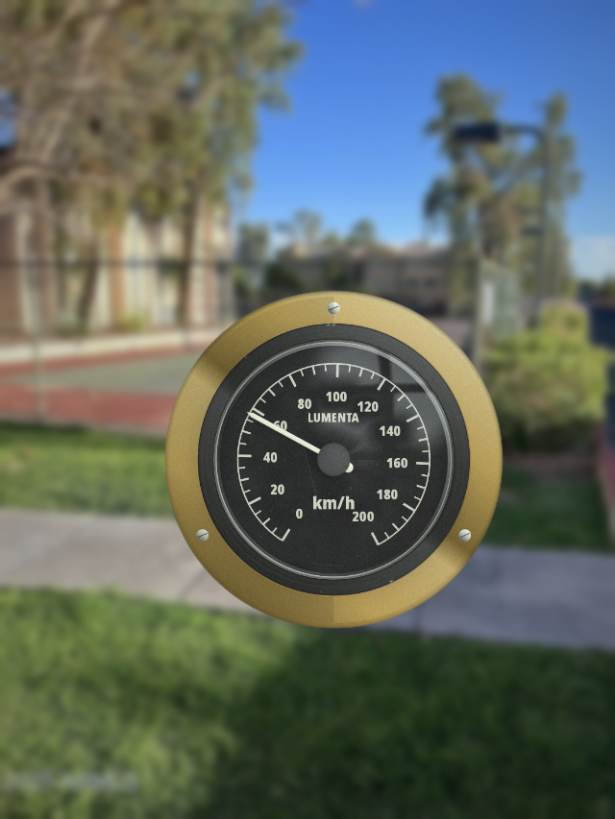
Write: 57.5 km/h
